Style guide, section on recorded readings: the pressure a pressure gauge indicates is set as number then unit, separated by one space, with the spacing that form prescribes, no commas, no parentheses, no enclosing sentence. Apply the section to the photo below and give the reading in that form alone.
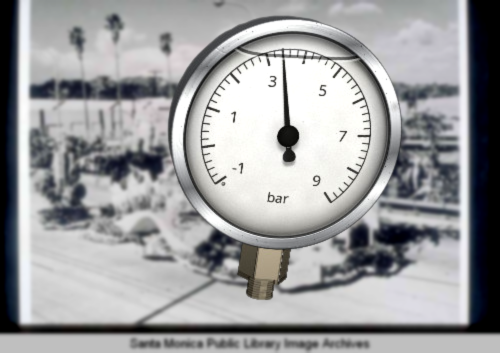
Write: 3.4 bar
